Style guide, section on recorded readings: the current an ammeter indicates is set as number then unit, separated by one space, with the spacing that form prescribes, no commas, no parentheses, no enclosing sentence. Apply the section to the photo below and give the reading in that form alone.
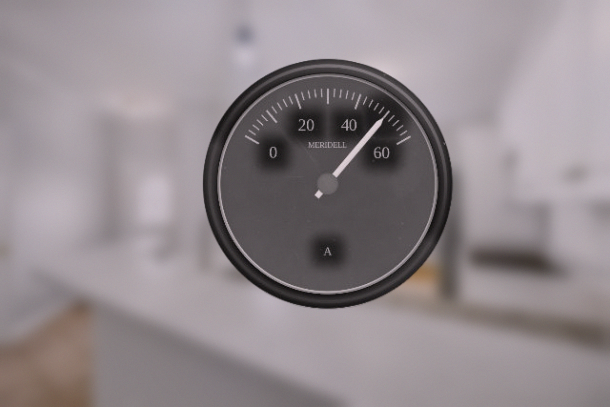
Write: 50 A
